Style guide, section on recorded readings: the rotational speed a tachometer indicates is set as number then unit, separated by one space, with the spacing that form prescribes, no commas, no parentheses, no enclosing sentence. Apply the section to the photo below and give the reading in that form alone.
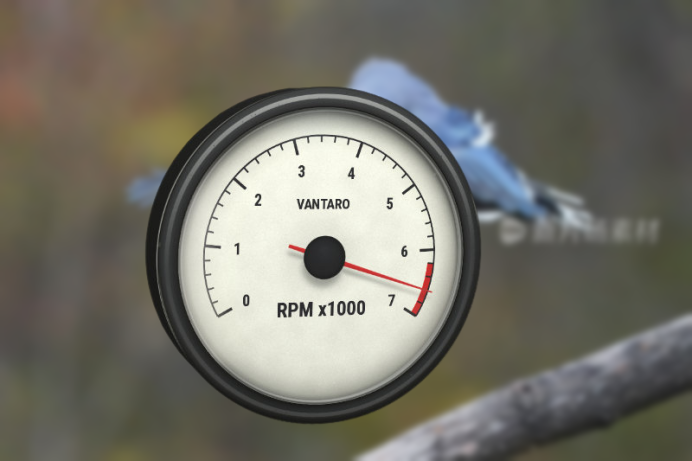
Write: 6600 rpm
